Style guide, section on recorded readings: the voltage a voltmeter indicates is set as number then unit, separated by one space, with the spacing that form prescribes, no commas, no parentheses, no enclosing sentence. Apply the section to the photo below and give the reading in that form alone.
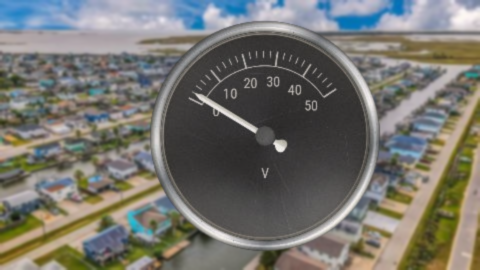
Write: 2 V
